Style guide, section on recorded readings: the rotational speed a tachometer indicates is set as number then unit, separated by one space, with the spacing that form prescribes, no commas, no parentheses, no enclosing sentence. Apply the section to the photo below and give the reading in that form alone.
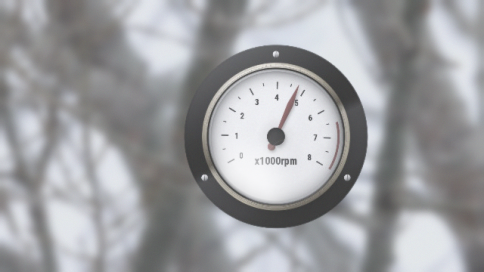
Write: 4750 rpm
